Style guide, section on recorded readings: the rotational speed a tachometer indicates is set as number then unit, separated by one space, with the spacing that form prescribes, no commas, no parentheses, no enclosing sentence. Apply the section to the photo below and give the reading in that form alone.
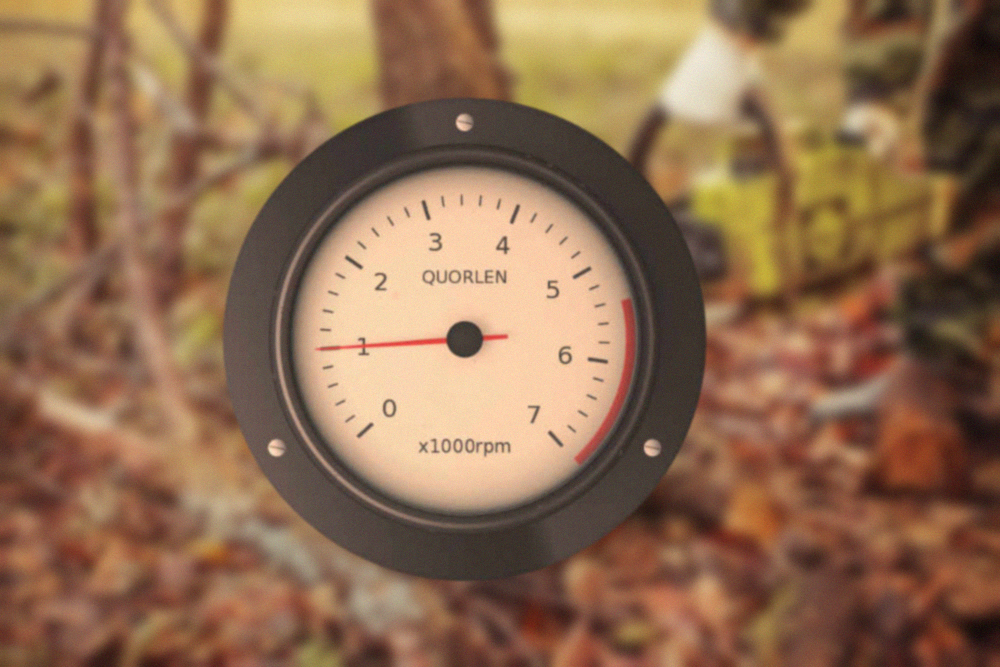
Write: 1000 rpm
